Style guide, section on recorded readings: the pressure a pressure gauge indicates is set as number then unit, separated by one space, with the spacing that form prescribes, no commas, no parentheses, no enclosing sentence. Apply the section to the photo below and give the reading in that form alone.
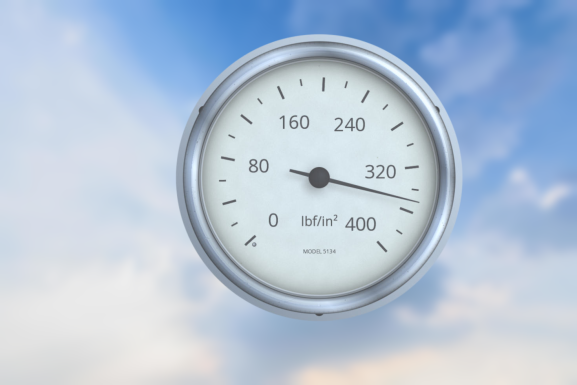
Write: 350 psi
